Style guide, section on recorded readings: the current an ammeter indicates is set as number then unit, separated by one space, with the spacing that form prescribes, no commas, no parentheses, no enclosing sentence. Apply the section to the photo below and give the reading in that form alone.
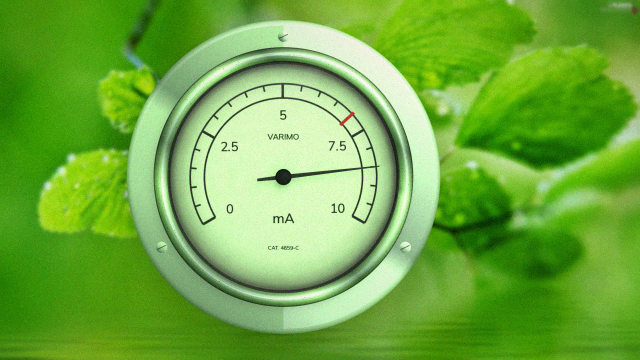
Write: 8.5 mA
